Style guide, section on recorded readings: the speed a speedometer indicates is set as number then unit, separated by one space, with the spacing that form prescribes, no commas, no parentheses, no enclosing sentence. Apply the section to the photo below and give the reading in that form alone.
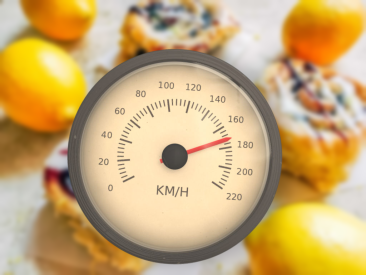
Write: 172 km/h
